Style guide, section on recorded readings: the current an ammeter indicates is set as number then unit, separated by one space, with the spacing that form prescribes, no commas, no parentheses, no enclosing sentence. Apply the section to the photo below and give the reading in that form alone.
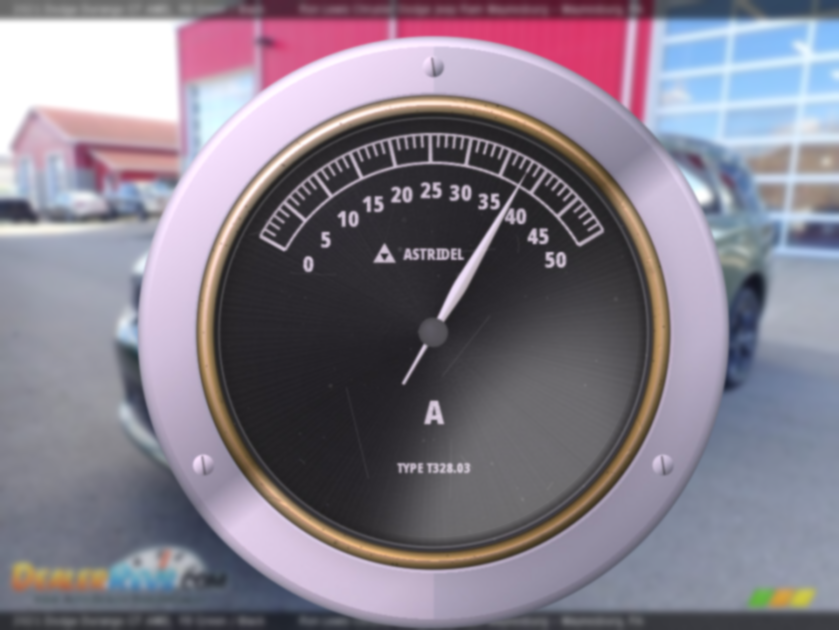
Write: 38 A
